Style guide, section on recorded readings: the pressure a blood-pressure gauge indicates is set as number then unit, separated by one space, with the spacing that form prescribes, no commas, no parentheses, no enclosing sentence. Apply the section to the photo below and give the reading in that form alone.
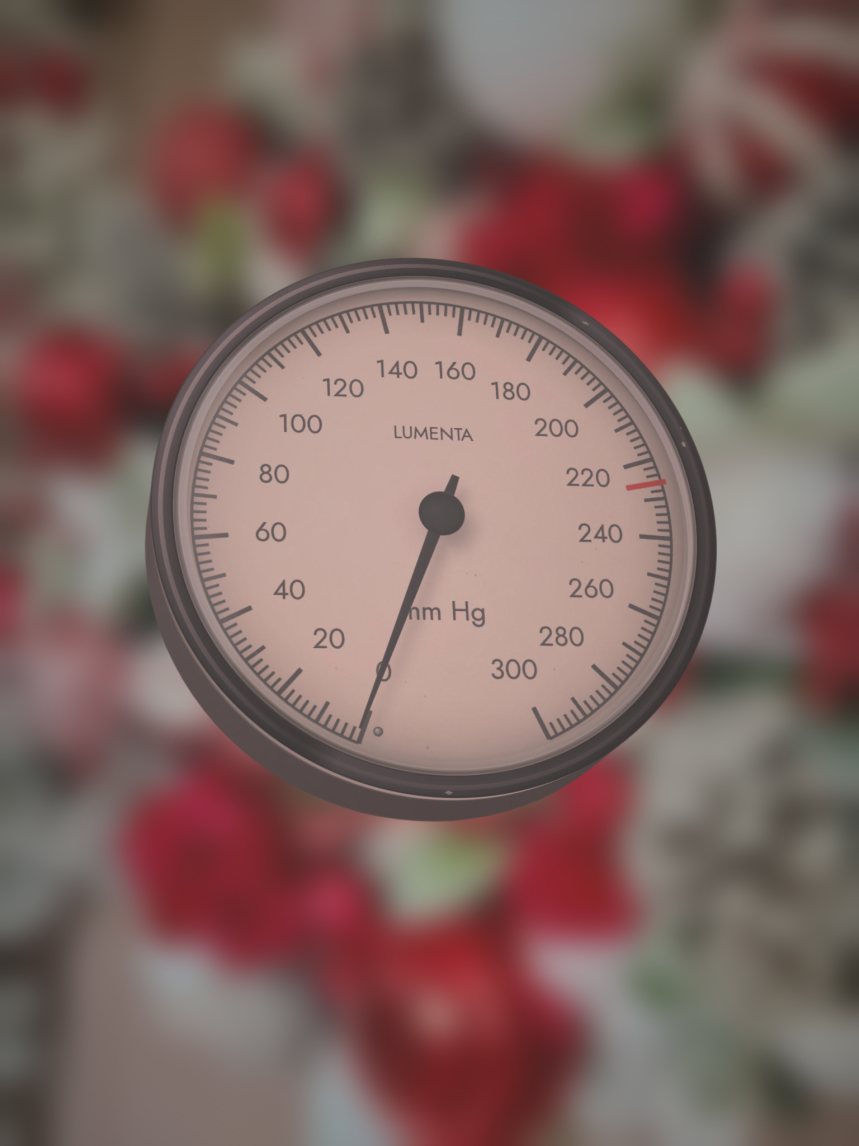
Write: 1 mmHg
